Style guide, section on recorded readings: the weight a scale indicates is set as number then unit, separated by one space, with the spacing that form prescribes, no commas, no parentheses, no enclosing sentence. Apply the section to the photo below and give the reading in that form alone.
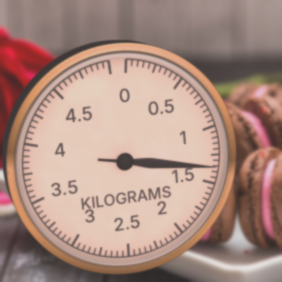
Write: 1.35 kg
